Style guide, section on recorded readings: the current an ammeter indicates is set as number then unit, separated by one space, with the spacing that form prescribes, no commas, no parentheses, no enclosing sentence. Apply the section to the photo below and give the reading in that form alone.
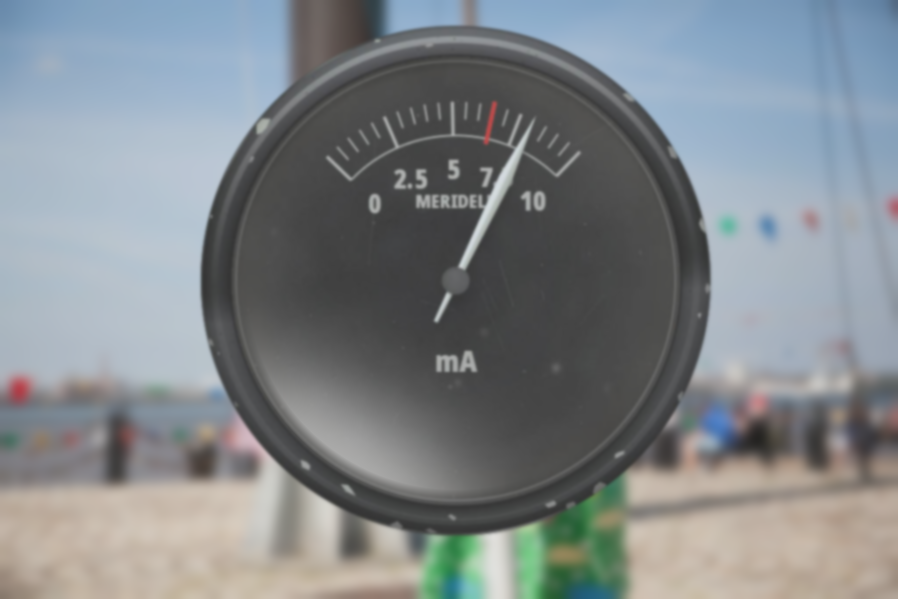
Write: 8 mA
